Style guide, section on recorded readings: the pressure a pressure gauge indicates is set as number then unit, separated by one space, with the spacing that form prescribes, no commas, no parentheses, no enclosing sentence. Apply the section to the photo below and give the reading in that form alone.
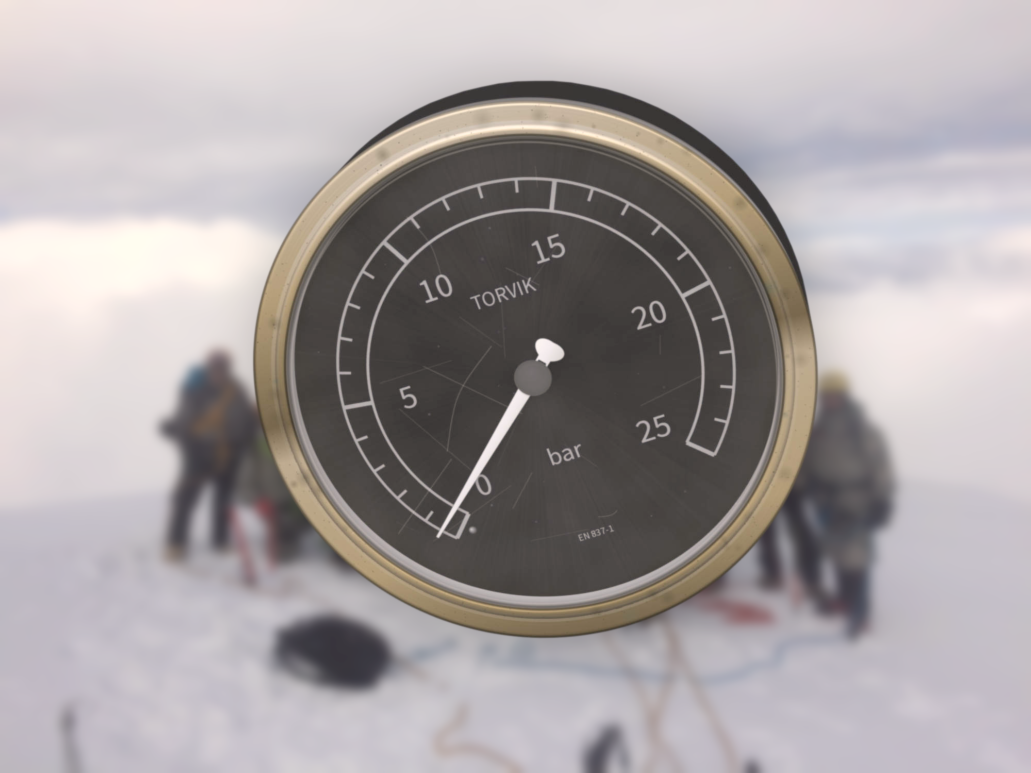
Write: 0.5 bar
